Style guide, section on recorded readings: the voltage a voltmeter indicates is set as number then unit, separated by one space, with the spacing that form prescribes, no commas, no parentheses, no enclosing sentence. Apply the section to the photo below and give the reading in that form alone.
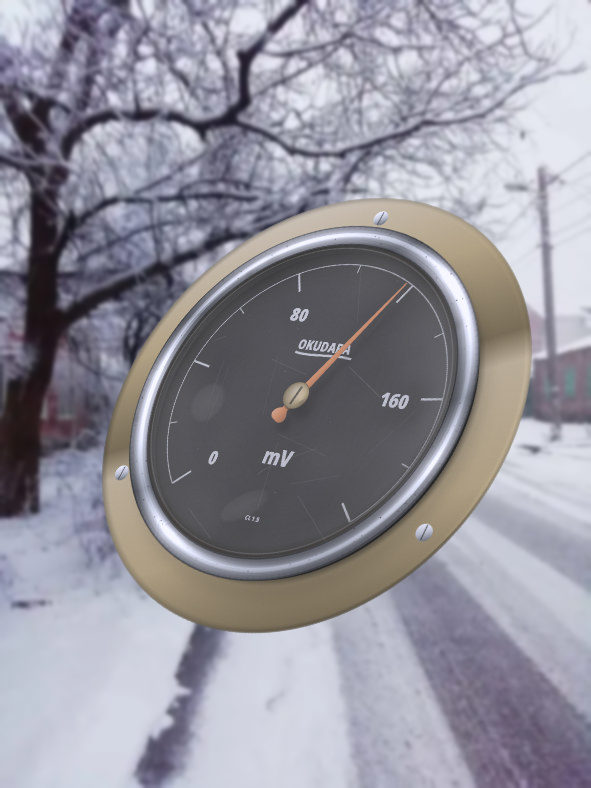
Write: 120 mV
